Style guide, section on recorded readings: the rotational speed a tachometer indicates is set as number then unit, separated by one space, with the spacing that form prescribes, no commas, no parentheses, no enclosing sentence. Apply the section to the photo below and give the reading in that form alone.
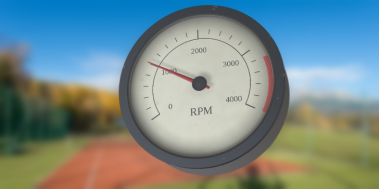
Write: 1000 rpm
